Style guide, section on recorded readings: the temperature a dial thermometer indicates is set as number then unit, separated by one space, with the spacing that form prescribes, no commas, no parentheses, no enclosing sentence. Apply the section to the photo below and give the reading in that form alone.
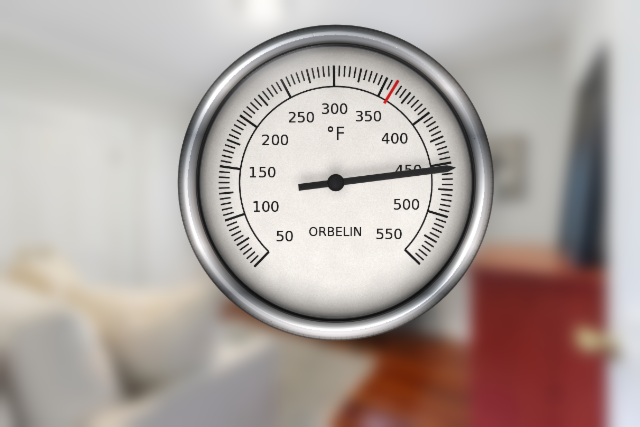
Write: 455 °F
